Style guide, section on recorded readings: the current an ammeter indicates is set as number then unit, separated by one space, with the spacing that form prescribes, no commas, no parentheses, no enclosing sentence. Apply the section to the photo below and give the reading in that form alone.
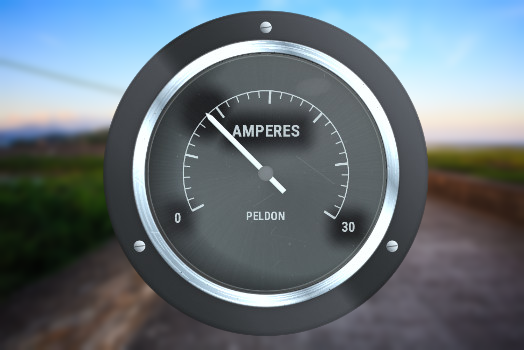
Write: 9 A
